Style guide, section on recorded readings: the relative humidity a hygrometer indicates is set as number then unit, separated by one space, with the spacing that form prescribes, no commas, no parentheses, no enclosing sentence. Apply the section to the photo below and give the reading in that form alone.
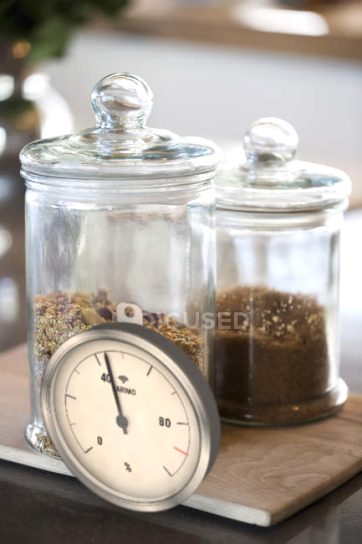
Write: 45 %
